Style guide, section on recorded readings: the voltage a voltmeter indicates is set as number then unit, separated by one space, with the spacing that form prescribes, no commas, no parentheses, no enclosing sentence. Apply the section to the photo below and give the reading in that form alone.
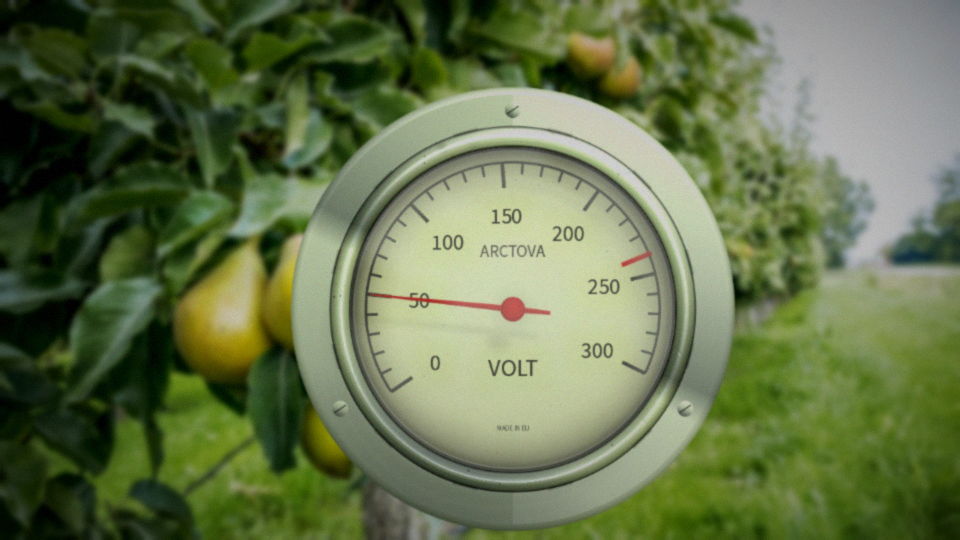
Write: 50 V
